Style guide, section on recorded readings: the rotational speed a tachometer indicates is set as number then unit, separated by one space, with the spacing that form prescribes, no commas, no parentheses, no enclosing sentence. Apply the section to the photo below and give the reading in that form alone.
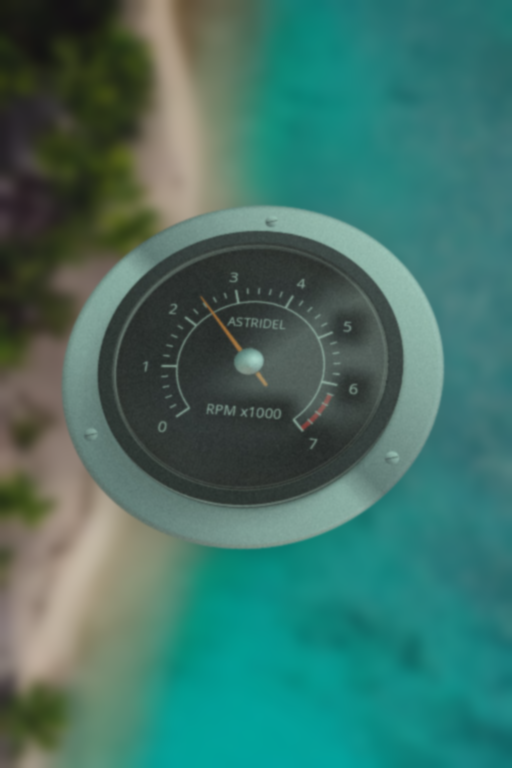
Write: 2400 rpm
